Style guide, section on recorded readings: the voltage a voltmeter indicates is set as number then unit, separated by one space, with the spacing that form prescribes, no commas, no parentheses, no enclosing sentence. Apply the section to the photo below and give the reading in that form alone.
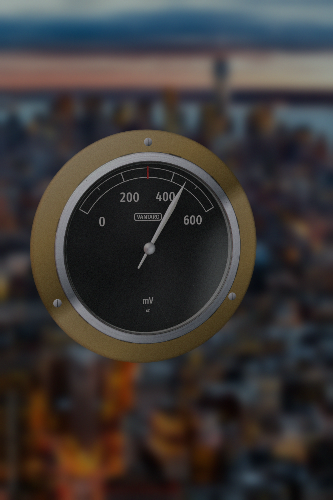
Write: 450 mV
